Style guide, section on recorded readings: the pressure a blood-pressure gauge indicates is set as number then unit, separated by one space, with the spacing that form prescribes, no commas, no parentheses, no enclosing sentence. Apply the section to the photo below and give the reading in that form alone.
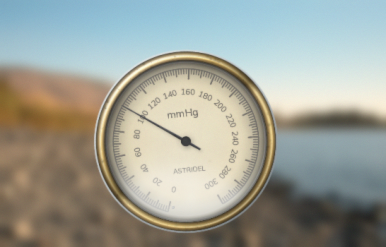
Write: 100 mmHg
